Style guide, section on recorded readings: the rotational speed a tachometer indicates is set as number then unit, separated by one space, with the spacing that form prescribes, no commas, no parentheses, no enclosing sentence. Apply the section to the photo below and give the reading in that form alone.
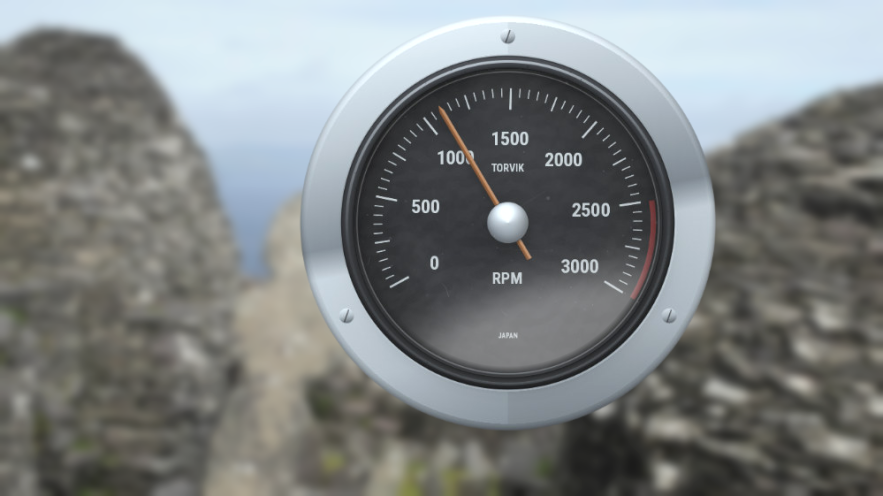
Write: 1100 rpm
